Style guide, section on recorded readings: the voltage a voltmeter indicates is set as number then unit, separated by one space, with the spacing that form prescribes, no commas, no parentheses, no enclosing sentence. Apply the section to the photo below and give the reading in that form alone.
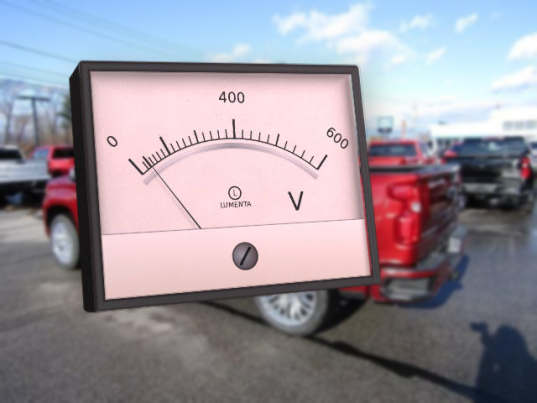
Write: 100 V
